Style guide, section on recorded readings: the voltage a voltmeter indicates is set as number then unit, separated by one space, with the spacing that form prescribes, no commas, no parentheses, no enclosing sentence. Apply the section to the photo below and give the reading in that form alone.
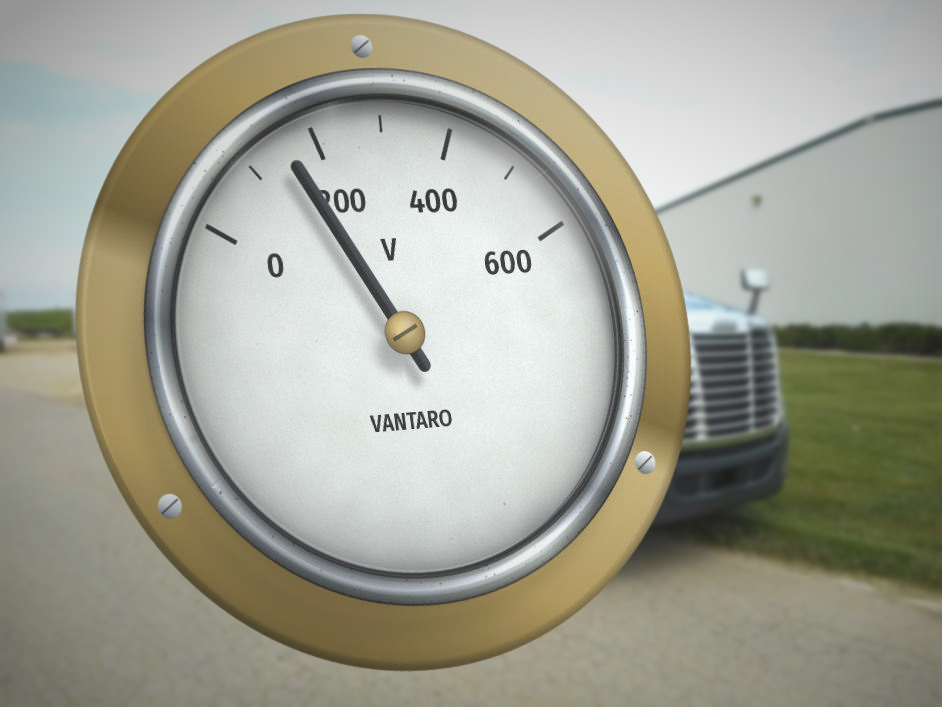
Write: 150 V
